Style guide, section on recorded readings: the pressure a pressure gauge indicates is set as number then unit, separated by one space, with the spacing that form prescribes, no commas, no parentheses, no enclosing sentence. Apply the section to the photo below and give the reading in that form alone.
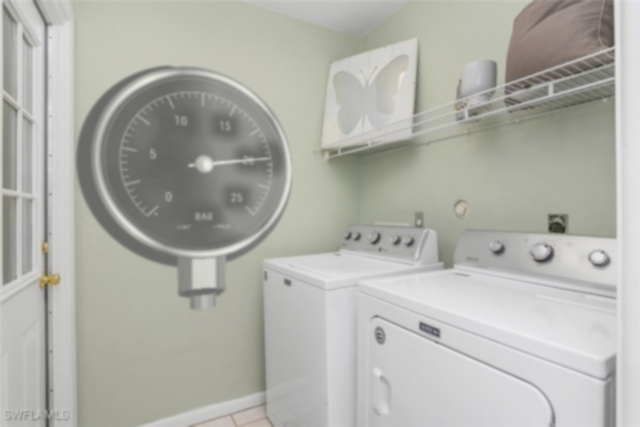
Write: 20 bar
